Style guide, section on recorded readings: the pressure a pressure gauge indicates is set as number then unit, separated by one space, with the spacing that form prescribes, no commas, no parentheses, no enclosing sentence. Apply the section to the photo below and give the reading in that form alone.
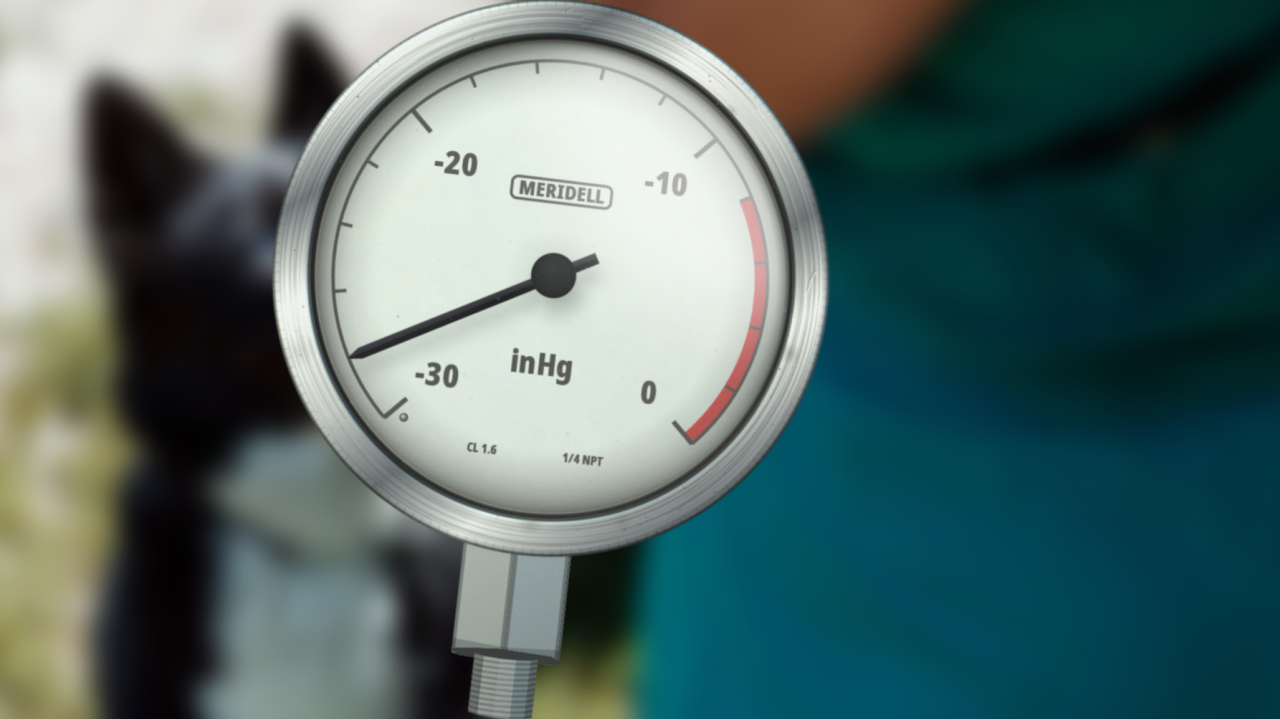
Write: -28 inHg
